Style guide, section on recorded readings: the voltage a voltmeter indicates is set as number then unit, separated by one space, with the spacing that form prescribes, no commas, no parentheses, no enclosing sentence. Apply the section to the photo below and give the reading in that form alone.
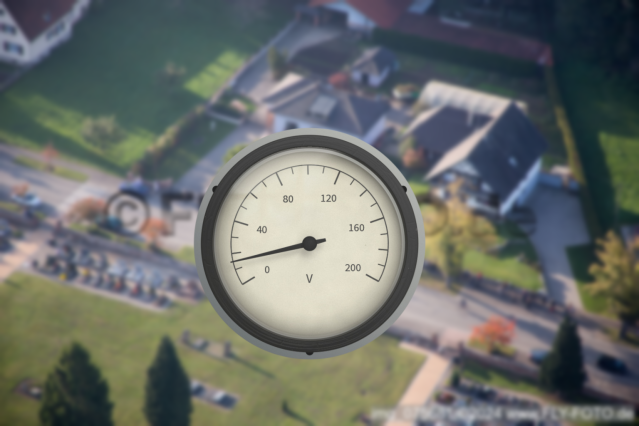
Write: 15 V
